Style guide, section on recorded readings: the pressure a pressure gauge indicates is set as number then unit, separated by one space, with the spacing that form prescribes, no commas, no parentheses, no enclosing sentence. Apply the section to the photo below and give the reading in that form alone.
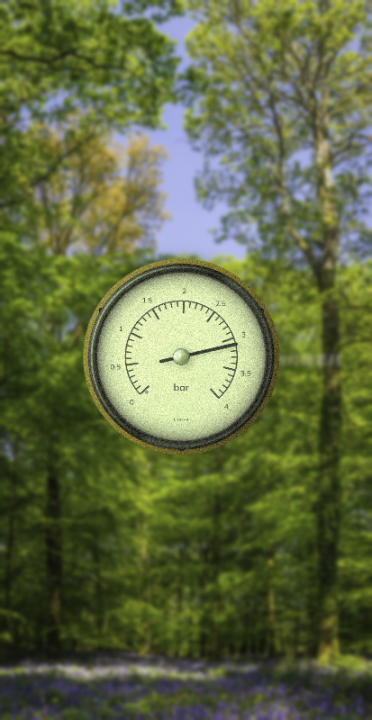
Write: 3.1 bar
